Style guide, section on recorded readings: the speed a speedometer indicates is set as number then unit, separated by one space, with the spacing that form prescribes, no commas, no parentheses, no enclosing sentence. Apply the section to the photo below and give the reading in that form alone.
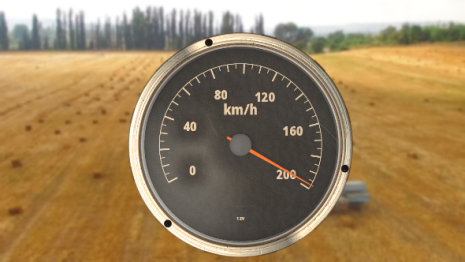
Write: 197.5 km/h
